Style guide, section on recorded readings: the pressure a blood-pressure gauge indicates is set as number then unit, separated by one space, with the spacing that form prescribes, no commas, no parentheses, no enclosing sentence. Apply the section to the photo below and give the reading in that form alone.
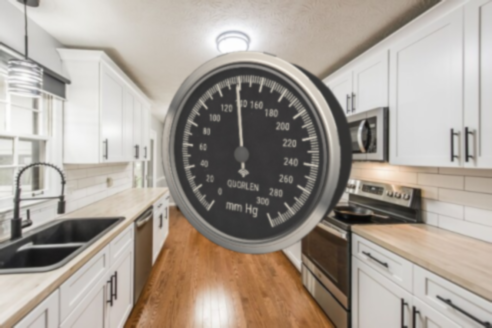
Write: 140 mmHg
